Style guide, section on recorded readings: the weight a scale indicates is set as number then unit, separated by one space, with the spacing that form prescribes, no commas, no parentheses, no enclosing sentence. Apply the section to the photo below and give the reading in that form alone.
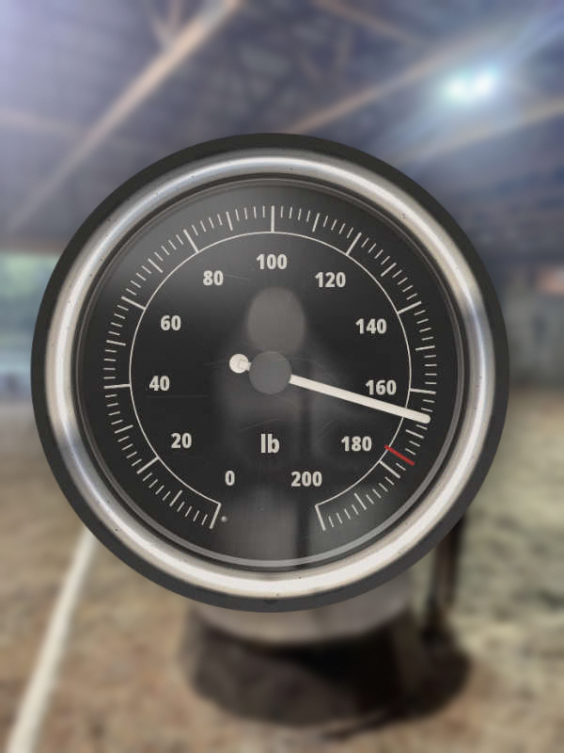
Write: 166 lb
